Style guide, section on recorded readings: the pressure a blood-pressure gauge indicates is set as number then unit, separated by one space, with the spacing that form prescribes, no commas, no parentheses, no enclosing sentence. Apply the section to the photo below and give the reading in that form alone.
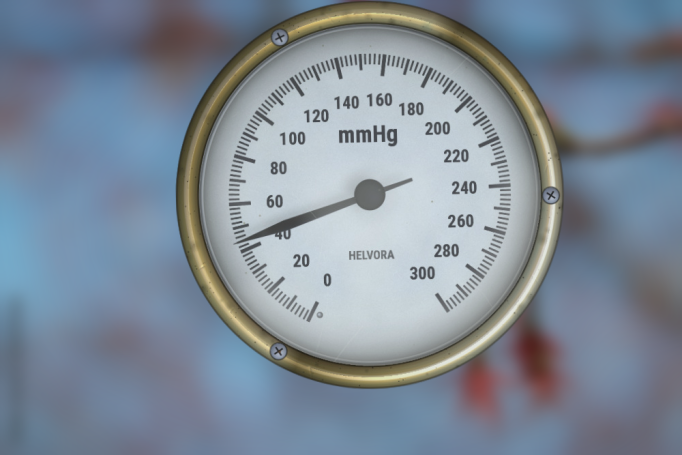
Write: 44 mmHg
